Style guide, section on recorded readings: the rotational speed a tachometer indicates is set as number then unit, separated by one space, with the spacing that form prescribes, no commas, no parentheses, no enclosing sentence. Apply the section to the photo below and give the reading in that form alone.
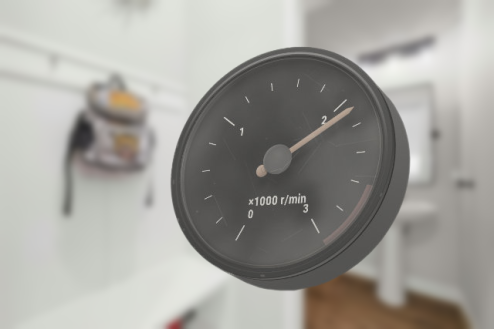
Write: 2100 rpm
